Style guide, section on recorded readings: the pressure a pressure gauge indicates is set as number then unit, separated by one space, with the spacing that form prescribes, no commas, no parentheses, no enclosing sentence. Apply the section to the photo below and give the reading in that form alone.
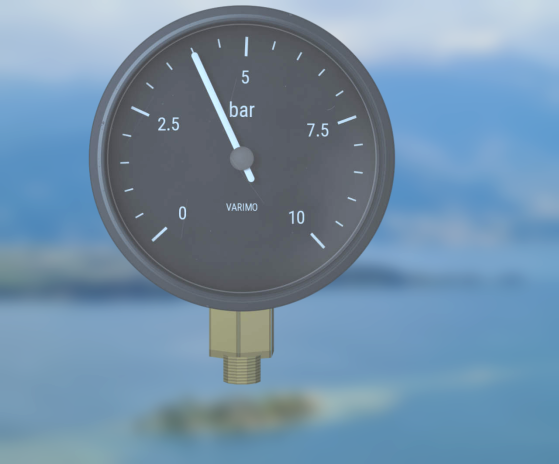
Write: 4 bar
